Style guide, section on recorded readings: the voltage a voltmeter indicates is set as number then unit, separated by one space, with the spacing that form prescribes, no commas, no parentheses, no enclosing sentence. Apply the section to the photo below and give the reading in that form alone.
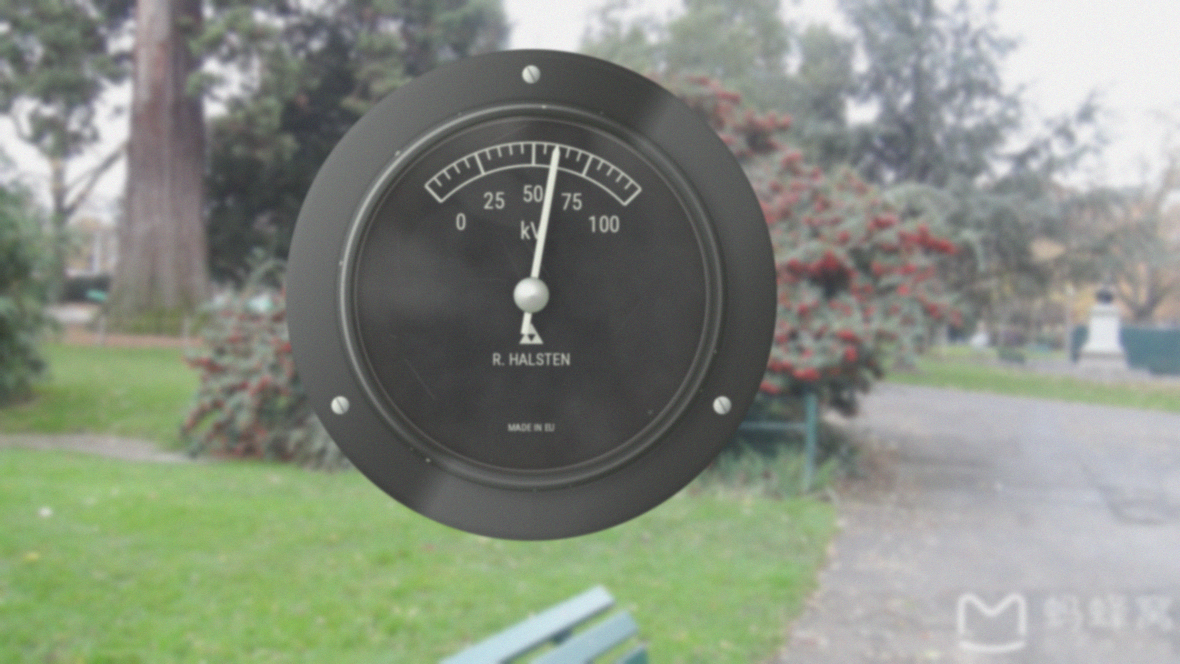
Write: 60 kV
